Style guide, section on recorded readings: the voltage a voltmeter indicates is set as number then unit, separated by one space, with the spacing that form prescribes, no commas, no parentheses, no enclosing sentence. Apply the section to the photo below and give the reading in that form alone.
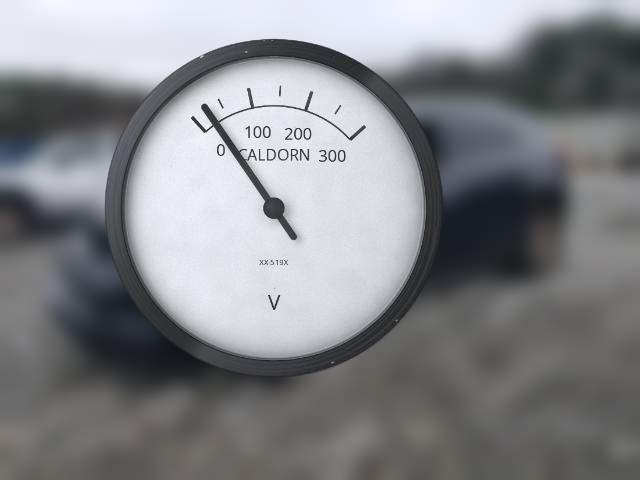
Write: 25 V
